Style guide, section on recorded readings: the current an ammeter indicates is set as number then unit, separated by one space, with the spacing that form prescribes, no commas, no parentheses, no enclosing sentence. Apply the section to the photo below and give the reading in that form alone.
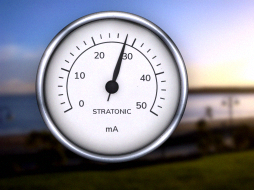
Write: 28 mA
